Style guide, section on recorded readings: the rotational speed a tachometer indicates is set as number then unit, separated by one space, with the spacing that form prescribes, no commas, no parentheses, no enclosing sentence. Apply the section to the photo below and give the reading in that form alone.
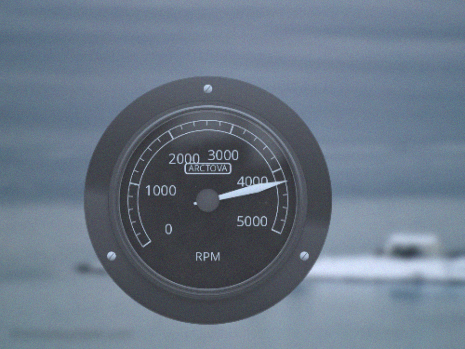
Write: 4200 rpm
